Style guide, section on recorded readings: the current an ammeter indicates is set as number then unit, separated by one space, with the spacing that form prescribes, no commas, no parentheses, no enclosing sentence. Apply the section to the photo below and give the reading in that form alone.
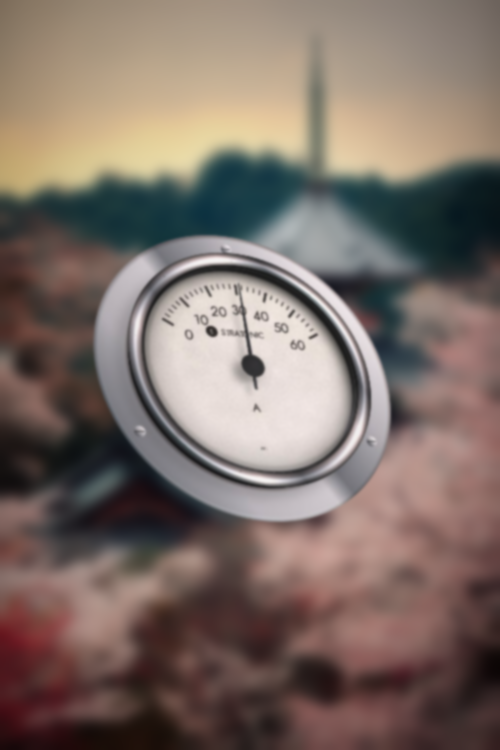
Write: 30 A
